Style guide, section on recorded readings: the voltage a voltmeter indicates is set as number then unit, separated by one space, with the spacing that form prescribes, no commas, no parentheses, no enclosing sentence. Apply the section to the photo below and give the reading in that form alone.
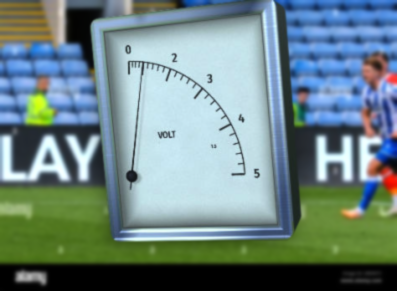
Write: 1 V
